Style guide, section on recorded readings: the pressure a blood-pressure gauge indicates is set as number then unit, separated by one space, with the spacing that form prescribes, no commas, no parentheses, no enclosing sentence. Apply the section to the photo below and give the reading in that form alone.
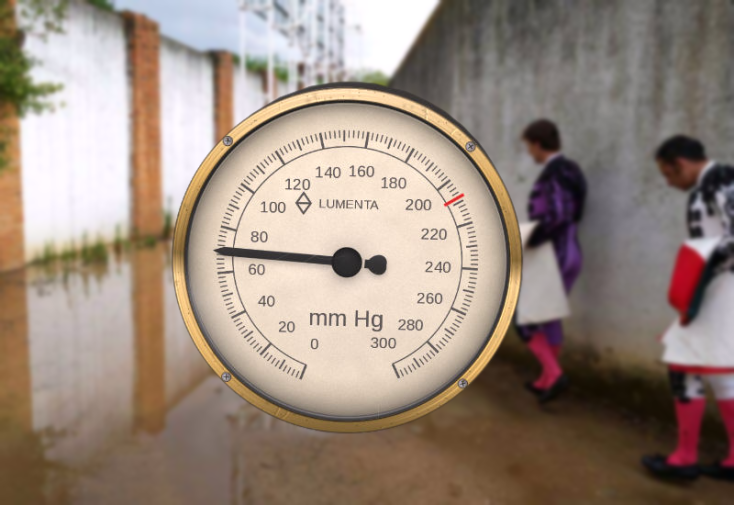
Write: 70 mmHg
